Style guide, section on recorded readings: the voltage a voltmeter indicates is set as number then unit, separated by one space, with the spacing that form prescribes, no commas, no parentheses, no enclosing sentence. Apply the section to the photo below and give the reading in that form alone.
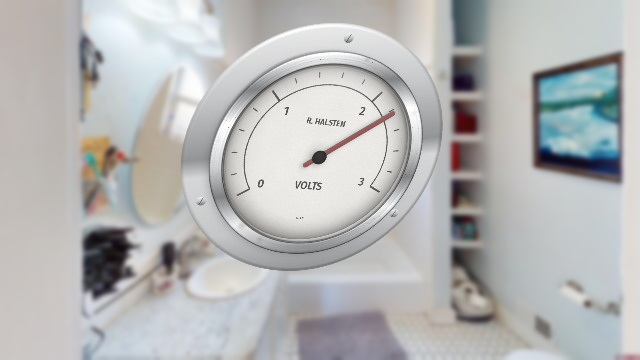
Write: 2.2 V
